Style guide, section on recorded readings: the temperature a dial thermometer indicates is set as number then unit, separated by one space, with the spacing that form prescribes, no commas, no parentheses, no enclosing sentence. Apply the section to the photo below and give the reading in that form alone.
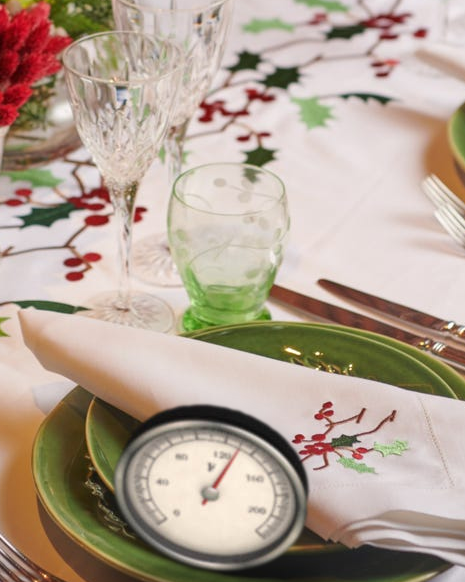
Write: 130 °F
